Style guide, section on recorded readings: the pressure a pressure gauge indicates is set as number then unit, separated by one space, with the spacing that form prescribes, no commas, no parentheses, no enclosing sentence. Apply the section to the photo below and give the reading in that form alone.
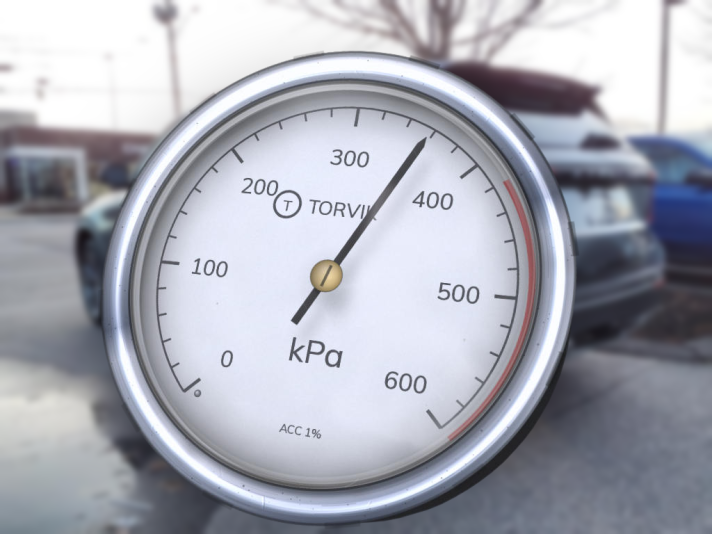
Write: 360 kPa
